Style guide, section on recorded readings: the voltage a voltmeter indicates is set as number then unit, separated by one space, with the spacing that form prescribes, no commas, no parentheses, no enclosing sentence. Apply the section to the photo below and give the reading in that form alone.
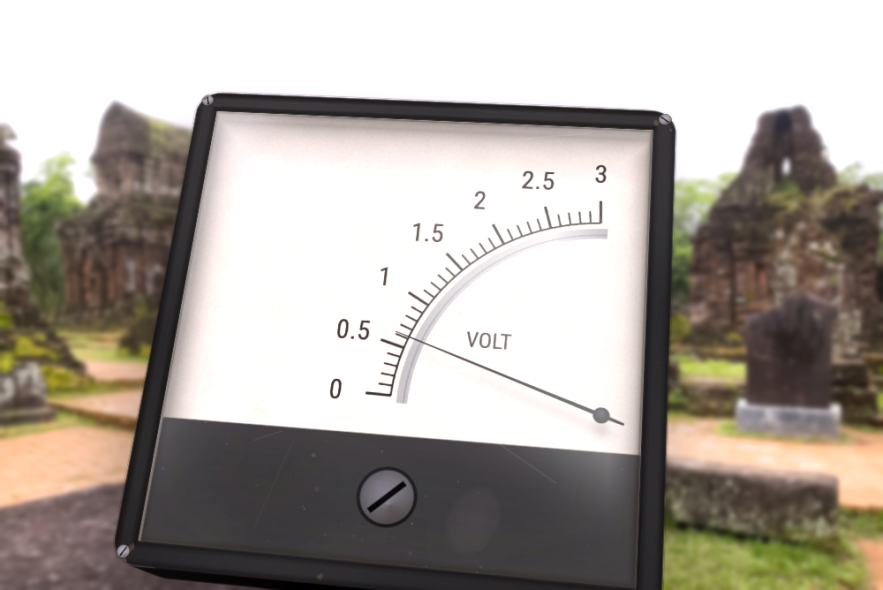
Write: 0.6 V
